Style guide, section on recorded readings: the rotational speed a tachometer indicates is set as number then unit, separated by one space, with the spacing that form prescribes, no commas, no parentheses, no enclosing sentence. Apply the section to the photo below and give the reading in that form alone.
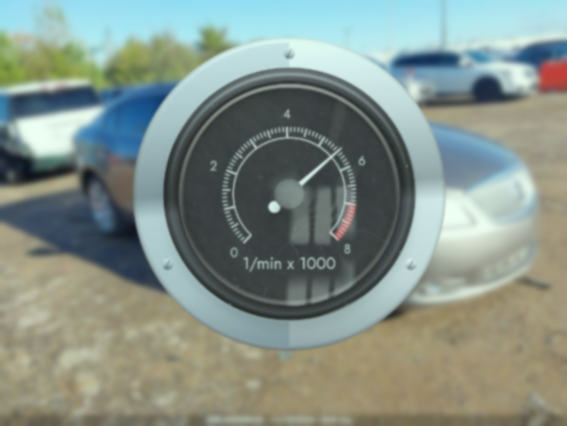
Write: 5500 rpm
